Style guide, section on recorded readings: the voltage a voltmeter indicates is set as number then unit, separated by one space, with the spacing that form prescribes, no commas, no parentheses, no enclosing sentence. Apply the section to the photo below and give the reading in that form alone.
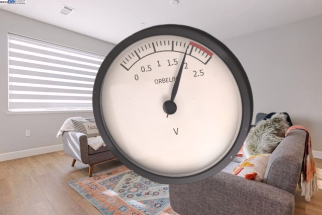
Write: 1.9 V
